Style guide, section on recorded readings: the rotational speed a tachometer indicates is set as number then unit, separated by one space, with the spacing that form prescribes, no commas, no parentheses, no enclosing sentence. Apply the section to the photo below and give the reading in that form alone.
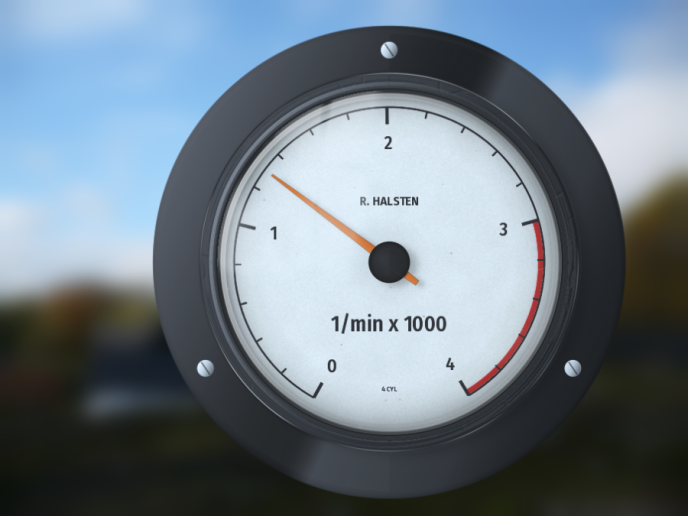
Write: 1300 rpm
